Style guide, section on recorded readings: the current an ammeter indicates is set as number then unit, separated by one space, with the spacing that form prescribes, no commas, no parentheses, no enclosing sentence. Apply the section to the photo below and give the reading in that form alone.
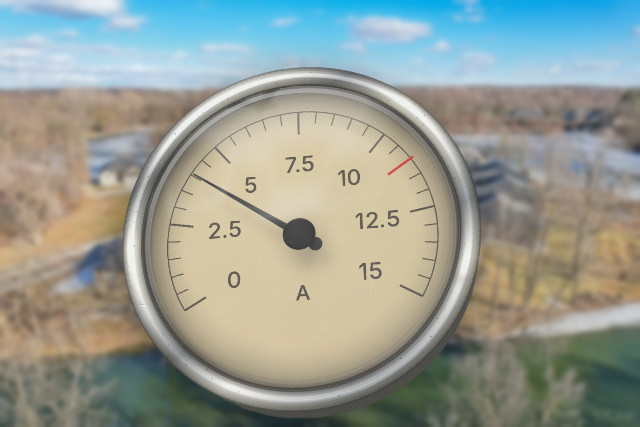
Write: 4 A
